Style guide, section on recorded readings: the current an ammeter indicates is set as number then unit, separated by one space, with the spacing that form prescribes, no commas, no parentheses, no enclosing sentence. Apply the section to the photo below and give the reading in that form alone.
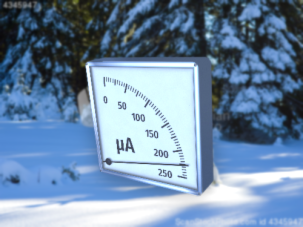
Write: 225 µA
